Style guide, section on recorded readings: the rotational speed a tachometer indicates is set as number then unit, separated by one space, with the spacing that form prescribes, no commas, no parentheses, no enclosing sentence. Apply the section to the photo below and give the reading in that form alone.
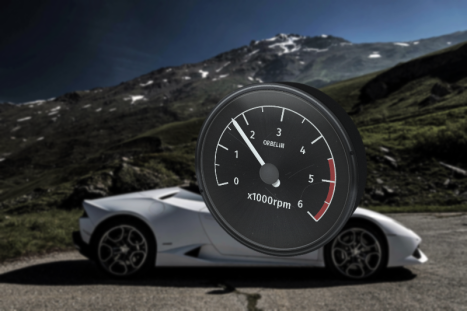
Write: 1750 rpm
